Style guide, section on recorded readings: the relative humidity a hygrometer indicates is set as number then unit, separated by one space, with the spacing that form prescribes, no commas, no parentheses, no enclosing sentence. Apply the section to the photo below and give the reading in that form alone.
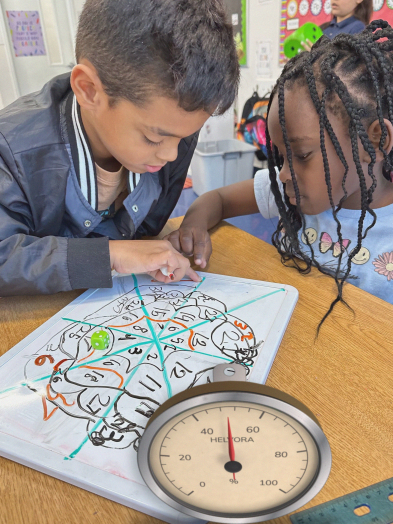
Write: 50 %
